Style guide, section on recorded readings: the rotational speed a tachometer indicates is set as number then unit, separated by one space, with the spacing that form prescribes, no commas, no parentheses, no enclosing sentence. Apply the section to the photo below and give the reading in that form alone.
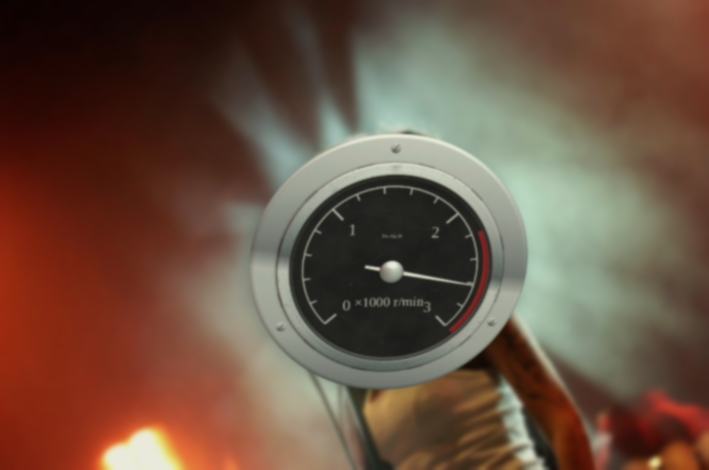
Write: 2600 rpm
